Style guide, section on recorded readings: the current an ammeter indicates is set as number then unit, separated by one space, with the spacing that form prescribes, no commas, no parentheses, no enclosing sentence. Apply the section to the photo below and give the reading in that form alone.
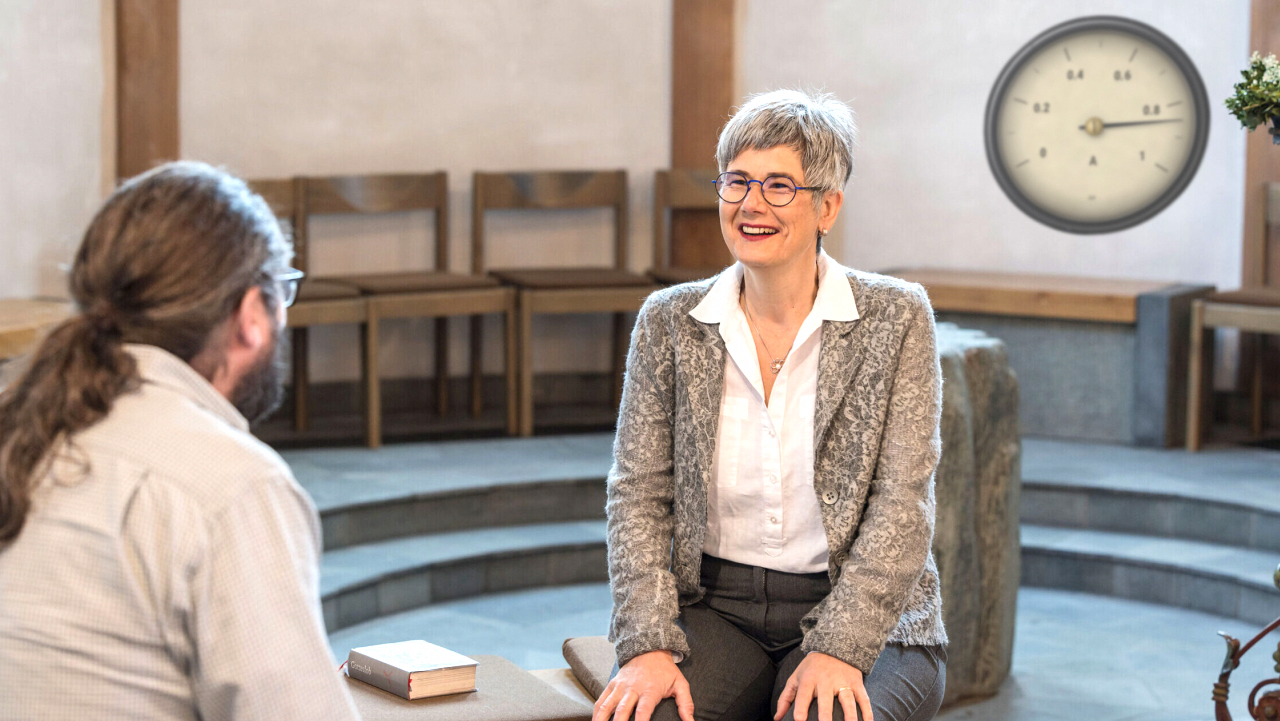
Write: 0.85 A
